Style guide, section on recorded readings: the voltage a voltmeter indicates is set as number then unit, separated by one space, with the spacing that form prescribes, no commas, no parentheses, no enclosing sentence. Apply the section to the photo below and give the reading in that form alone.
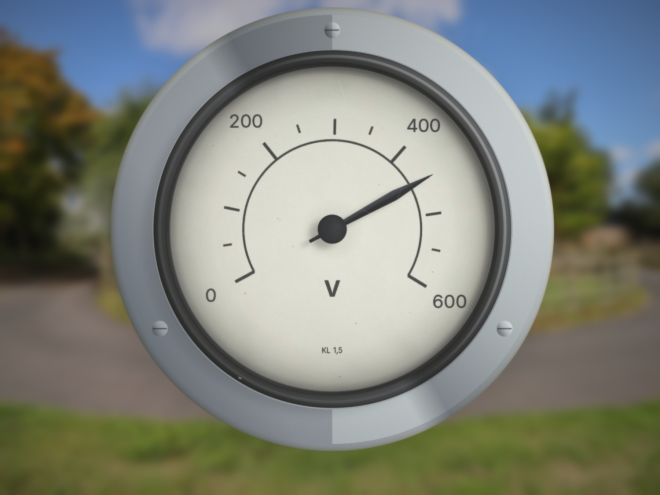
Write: 450 V
